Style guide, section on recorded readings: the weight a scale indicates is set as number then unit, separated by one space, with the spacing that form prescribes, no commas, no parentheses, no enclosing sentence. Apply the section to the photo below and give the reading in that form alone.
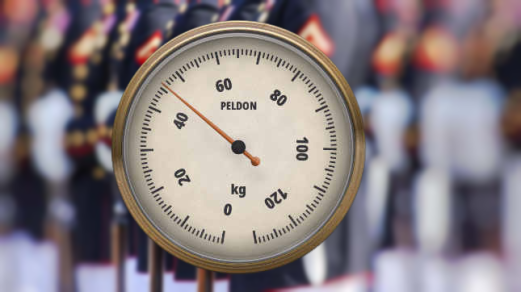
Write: 46 kg
